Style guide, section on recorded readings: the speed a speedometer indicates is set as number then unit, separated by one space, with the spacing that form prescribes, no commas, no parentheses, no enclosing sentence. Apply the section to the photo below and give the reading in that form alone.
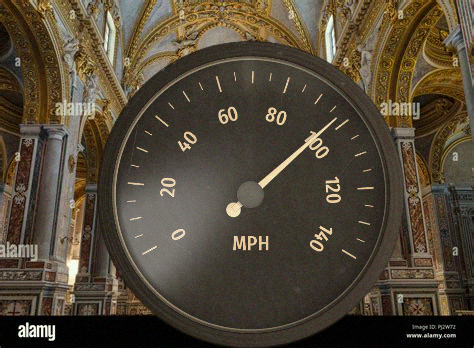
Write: 97.5 mph
